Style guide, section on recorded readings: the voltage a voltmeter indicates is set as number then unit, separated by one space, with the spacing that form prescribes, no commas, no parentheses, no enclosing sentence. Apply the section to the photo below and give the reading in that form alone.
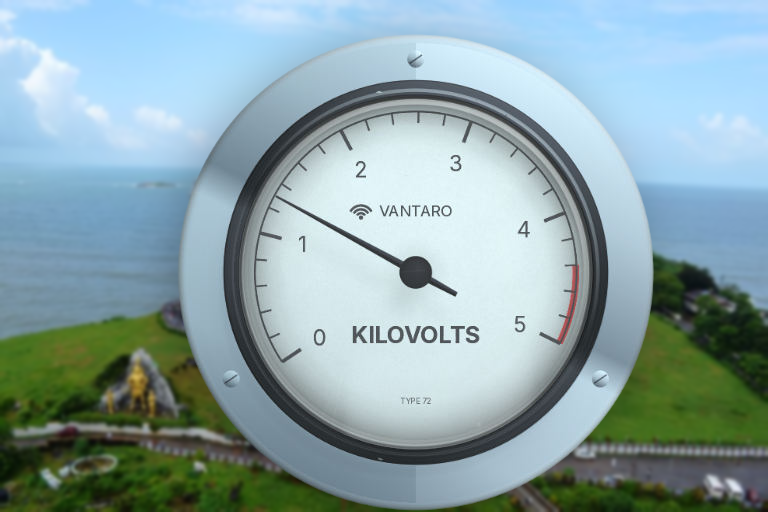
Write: 1.3 kV
